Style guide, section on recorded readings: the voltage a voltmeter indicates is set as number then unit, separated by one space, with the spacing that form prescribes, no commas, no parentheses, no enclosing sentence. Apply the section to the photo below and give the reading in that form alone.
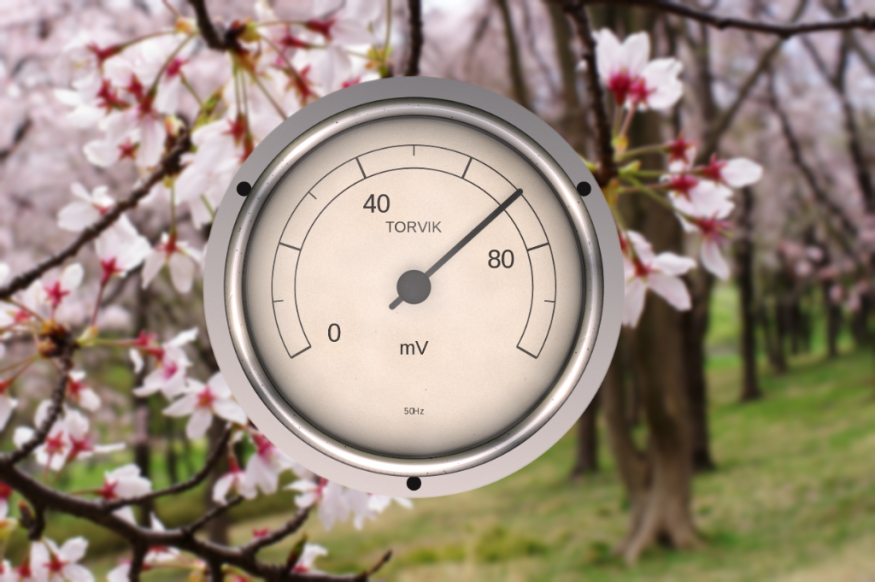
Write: 70 mV
